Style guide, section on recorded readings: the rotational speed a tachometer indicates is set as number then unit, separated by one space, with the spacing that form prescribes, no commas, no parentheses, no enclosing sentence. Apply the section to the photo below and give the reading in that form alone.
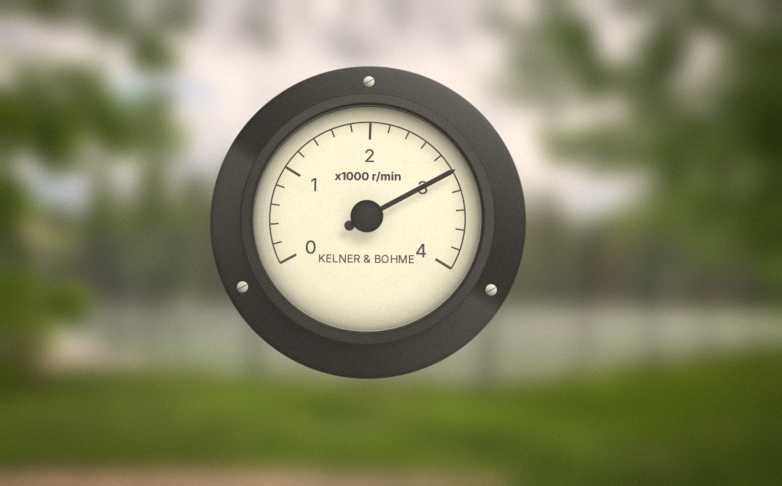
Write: 3000 rpm
